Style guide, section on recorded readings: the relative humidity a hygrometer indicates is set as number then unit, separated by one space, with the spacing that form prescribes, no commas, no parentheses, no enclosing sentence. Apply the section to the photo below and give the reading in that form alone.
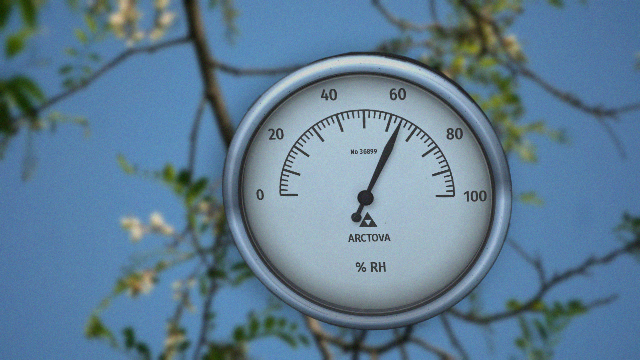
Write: 64 %
